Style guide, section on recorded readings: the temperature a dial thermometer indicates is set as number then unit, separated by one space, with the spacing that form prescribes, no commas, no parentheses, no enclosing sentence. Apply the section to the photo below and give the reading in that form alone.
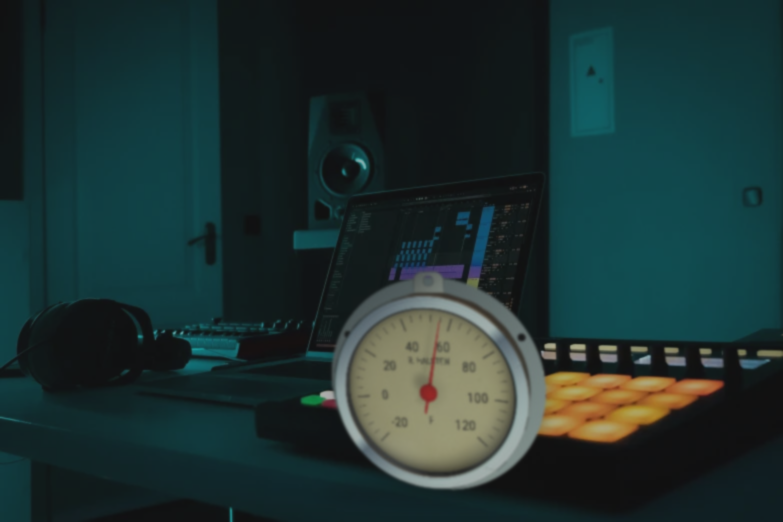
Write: 56 °F
